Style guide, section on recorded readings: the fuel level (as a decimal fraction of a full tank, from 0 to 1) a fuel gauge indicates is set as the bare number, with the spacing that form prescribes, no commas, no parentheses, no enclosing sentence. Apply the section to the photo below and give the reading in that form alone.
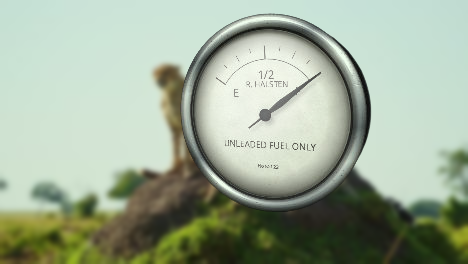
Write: 1
